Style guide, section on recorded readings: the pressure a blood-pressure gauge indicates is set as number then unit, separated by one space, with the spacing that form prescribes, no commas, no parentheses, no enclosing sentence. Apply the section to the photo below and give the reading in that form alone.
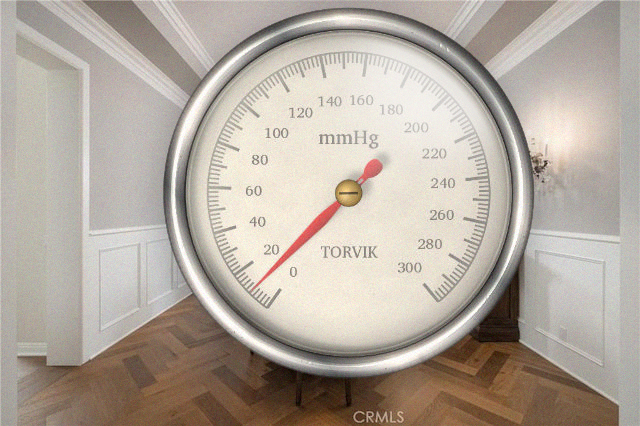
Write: 10 mmHg
